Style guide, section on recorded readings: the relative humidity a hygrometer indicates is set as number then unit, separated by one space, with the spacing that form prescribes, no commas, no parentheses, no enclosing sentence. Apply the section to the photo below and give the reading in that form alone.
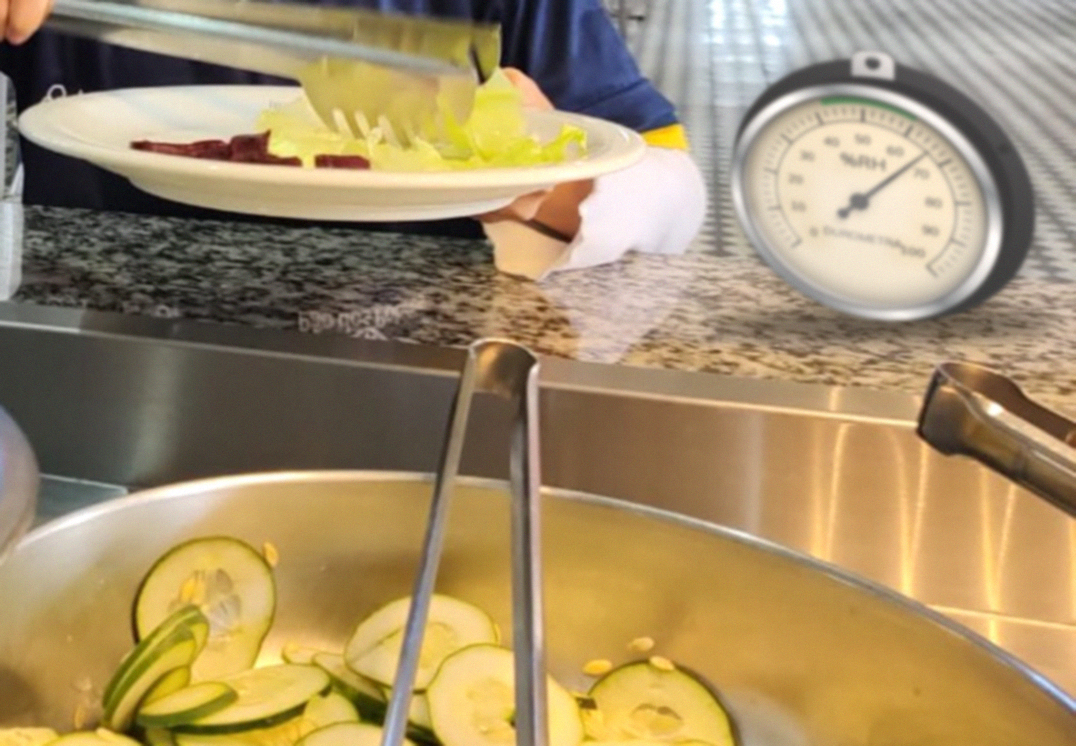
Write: 66 %
